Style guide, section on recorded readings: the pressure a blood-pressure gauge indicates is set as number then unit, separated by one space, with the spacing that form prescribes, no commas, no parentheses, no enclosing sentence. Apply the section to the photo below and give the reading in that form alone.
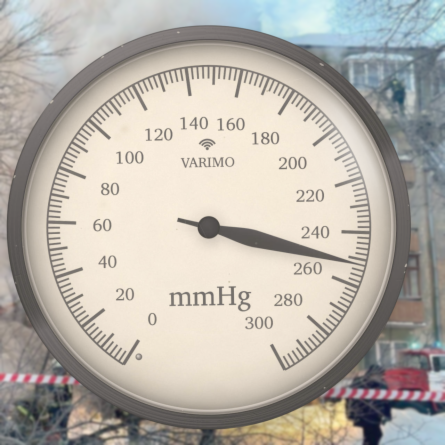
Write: 252 mmHg
